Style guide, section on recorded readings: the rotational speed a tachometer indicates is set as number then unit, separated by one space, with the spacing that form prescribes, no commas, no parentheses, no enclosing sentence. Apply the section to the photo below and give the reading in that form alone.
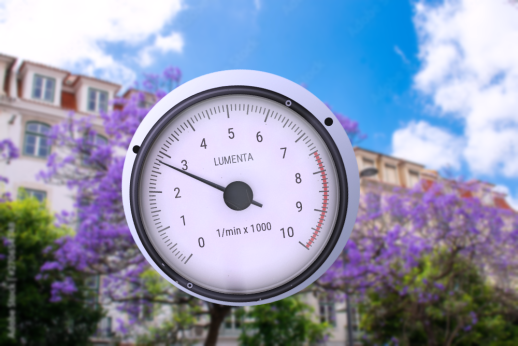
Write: 2800 rpm
